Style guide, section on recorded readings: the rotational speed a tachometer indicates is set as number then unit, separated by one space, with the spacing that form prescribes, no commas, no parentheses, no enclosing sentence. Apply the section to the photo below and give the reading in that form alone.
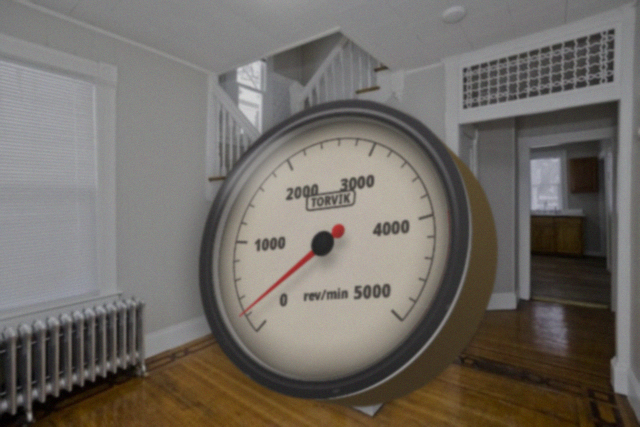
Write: 200 rpm
